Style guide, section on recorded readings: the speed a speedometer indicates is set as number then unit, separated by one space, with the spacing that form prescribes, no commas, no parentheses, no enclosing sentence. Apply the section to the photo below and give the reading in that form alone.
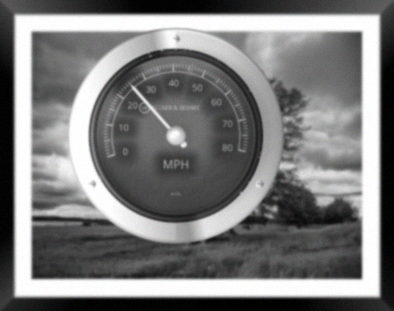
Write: 25 mph
